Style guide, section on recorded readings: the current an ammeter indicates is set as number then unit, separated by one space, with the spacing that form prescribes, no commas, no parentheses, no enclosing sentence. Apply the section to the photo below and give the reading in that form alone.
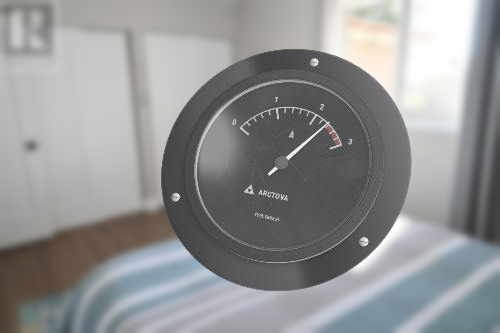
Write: 2.4 A
